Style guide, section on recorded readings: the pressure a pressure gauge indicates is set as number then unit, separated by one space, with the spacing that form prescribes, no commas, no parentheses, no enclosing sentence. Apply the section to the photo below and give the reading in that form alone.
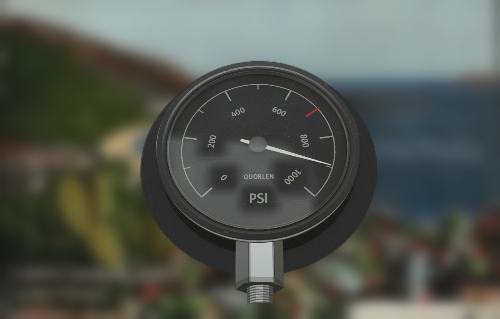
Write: 900 psi
